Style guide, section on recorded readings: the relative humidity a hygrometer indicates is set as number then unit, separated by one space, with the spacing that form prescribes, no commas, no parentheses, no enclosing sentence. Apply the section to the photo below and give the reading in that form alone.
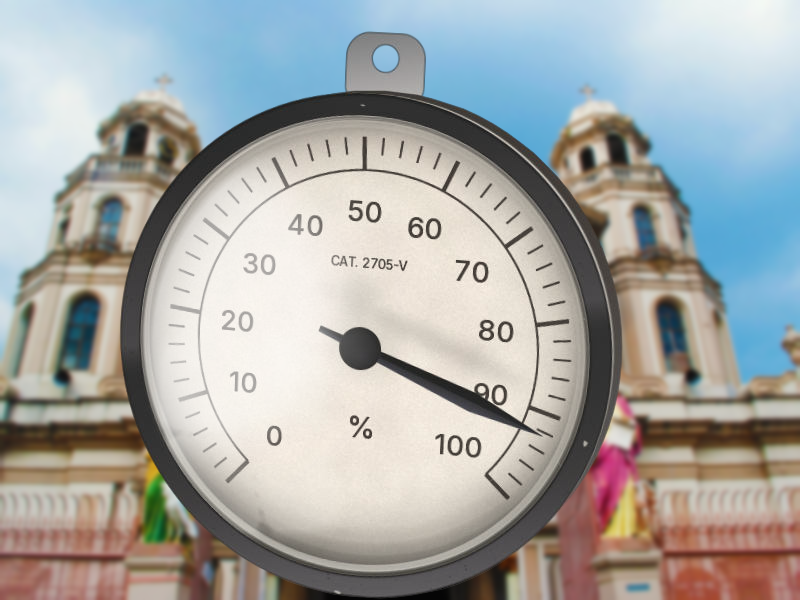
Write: 92 %
